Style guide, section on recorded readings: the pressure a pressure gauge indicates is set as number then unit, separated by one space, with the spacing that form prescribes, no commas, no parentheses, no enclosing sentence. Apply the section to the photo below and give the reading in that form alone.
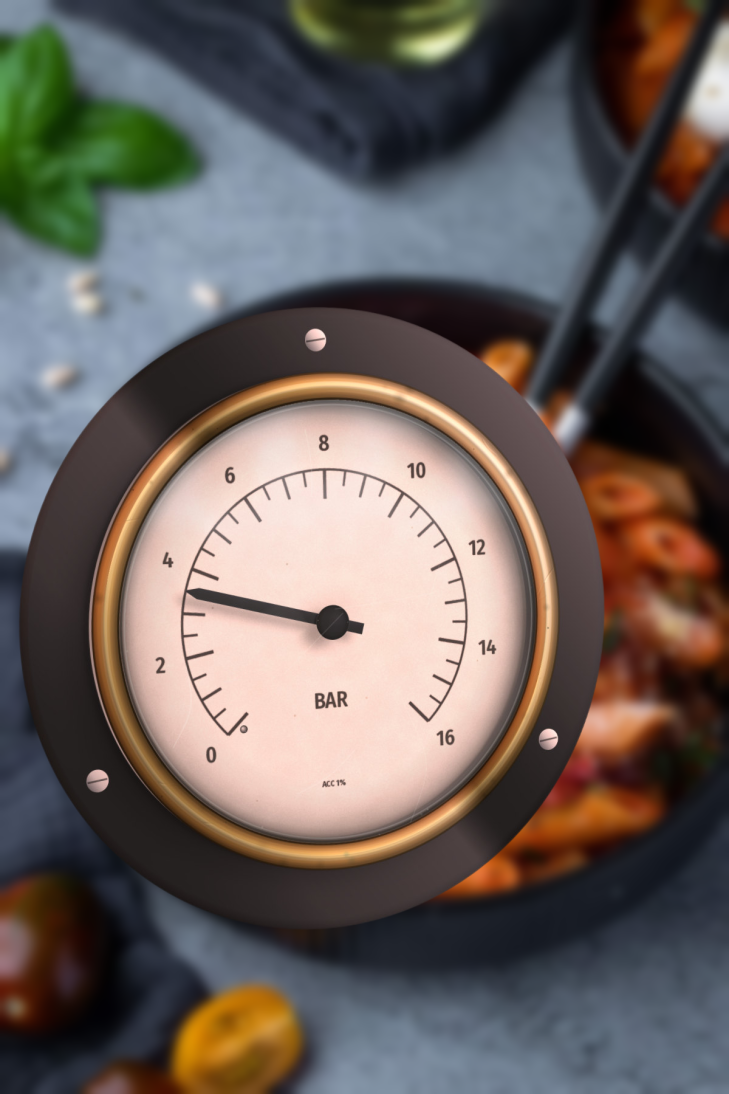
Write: 3.5 bar
